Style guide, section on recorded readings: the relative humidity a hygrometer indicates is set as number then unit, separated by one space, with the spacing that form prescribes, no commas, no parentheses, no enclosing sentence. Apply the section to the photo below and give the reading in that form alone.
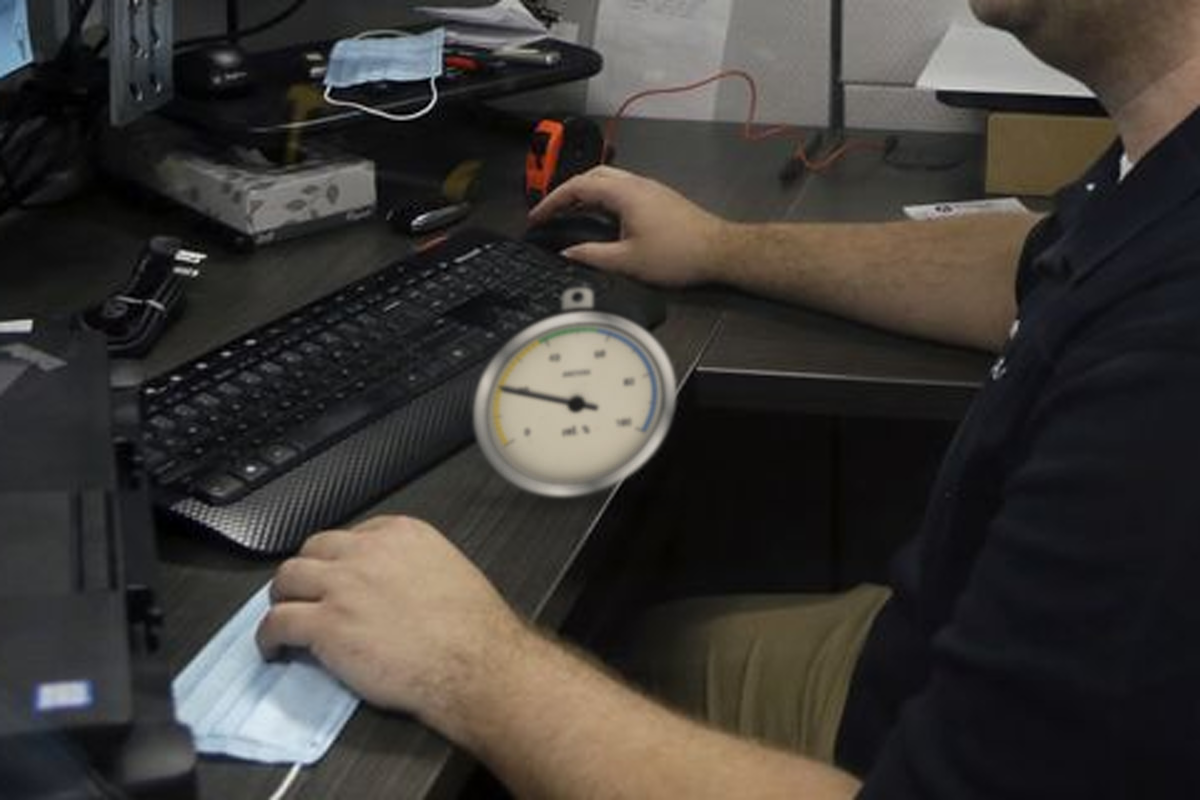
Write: 20 %
